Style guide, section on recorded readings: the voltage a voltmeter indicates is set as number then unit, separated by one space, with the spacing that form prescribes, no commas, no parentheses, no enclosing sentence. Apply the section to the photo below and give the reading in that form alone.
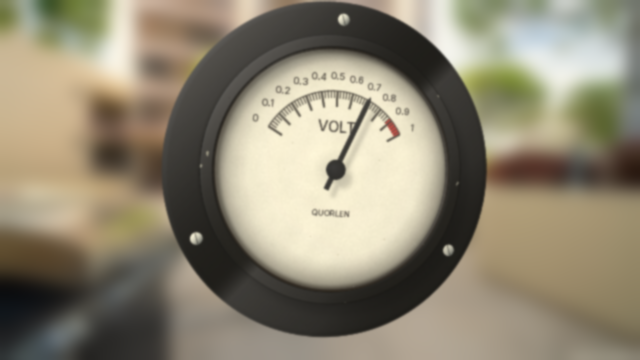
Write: 0.7 V
